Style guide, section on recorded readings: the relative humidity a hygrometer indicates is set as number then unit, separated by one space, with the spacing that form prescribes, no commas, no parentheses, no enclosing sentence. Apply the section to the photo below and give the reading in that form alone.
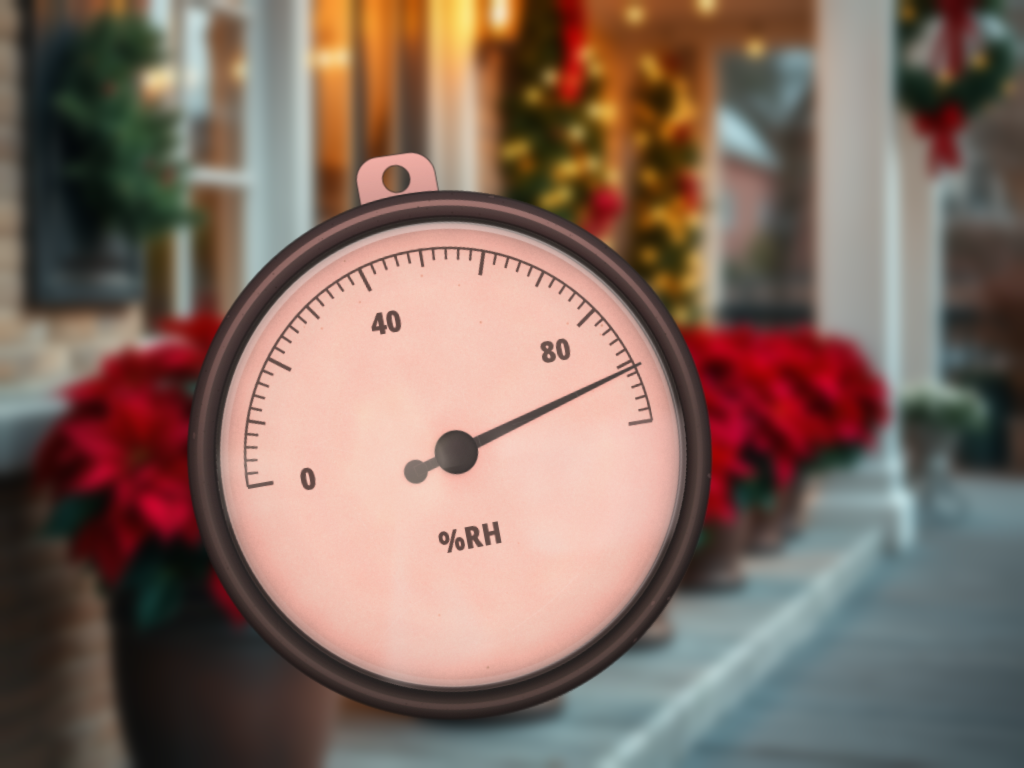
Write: 91 %
